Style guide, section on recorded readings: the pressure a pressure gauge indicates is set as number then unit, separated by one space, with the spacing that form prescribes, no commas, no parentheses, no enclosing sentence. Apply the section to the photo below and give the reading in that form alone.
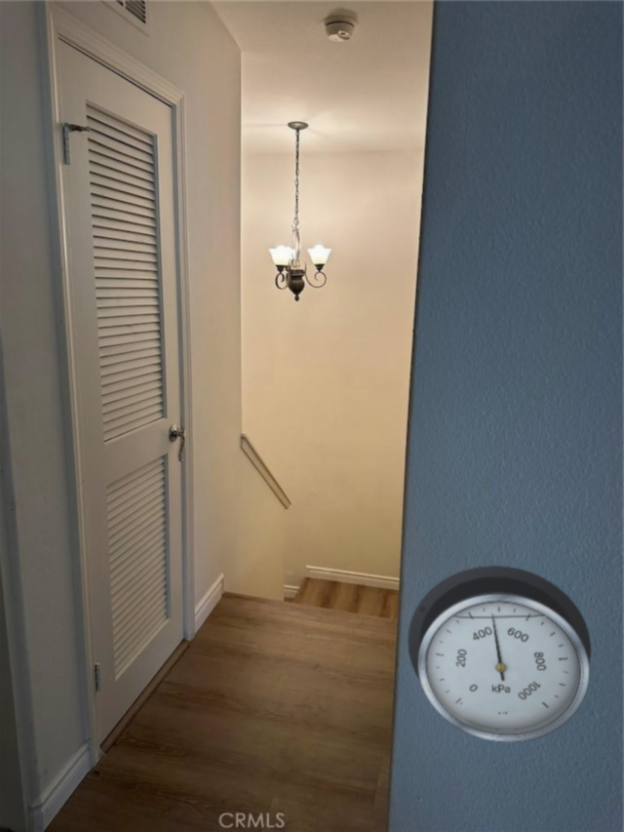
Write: 475 kPa
